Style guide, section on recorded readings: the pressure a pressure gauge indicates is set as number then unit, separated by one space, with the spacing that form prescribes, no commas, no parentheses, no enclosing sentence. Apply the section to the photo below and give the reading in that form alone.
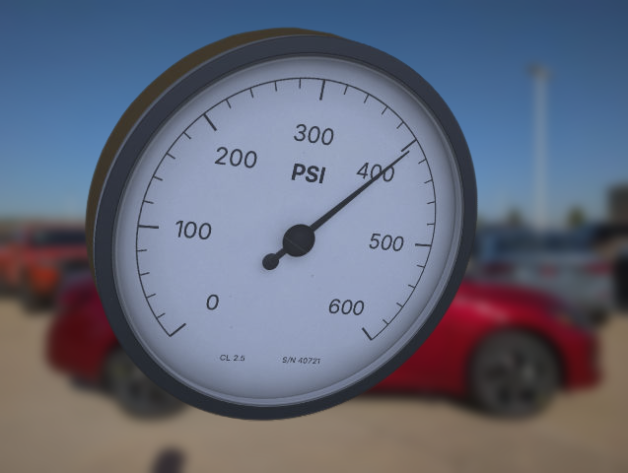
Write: 400 psi
